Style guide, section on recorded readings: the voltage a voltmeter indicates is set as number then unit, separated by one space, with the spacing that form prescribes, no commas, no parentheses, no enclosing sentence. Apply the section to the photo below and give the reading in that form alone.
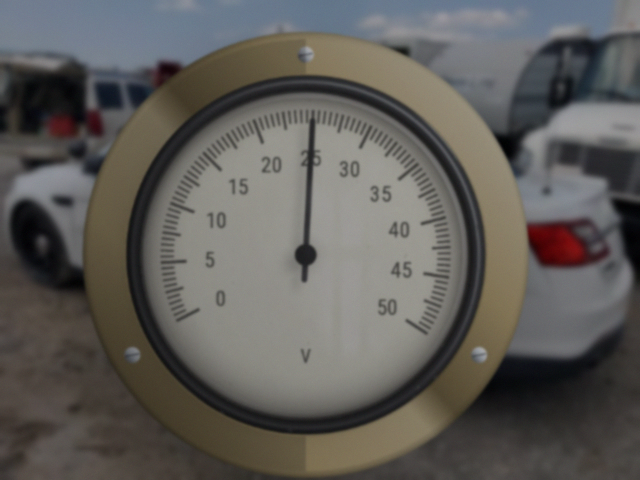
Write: 25 V
